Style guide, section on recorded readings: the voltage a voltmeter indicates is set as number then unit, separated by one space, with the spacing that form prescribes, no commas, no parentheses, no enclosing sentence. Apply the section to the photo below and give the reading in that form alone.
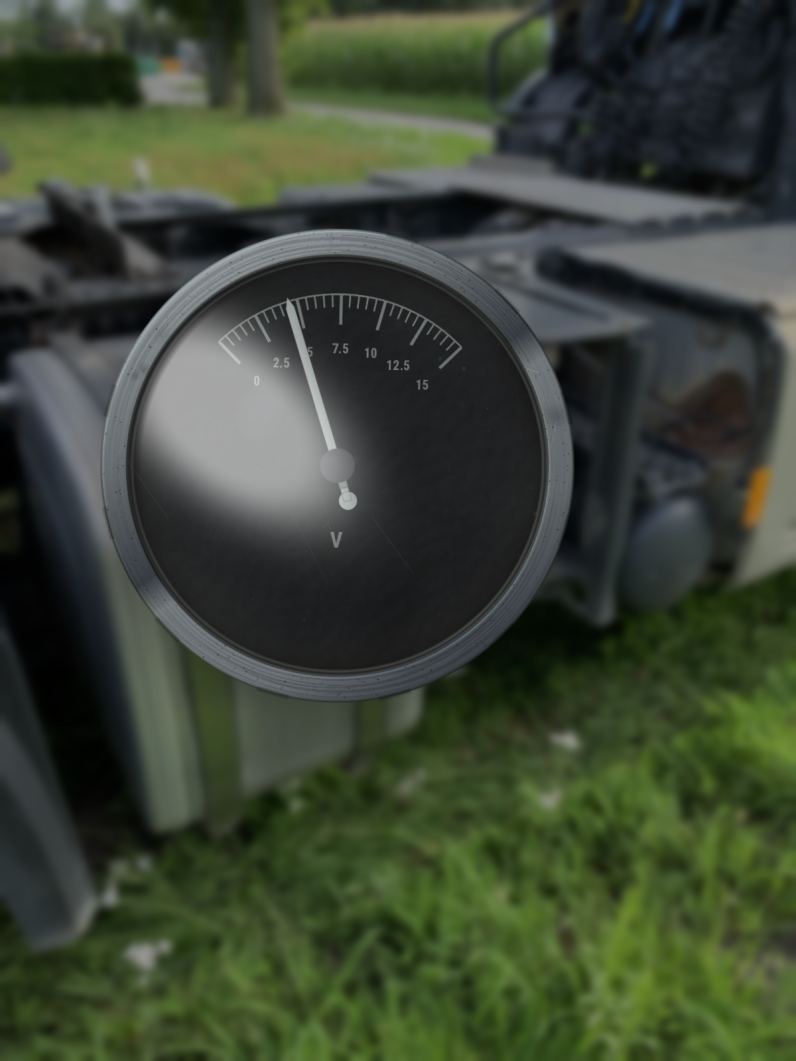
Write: 4.5 V
